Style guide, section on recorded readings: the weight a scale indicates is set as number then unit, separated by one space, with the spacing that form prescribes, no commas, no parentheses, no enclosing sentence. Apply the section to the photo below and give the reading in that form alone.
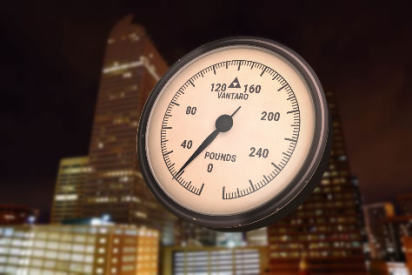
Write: 20 lb
